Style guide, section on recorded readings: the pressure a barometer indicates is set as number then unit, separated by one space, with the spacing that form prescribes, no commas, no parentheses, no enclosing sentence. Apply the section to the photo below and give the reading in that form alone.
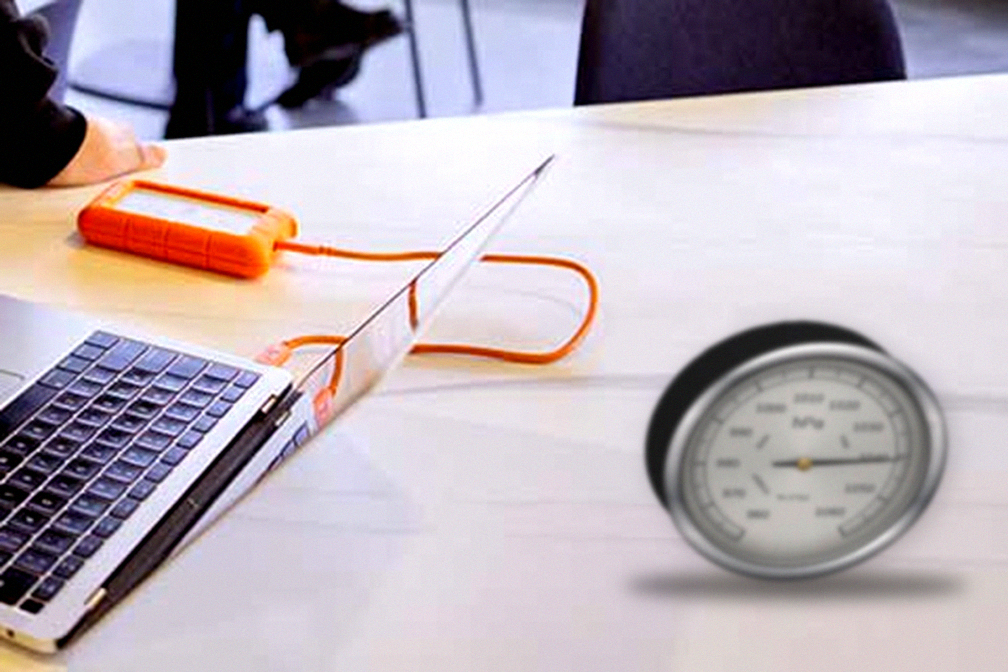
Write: 1040 hPa
